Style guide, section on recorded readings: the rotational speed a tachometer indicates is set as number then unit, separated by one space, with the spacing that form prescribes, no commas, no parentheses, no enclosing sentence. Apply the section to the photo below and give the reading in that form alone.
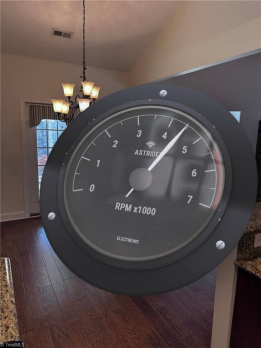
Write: 4500 rpm
